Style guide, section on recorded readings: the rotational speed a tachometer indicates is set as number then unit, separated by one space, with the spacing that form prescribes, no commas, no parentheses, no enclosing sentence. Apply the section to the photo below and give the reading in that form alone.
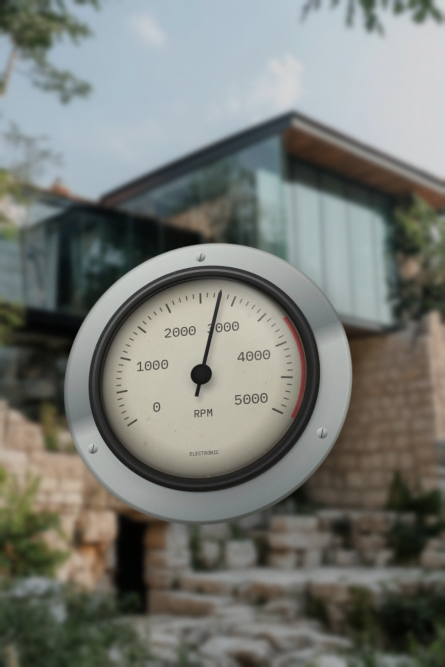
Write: 2800 rpm
